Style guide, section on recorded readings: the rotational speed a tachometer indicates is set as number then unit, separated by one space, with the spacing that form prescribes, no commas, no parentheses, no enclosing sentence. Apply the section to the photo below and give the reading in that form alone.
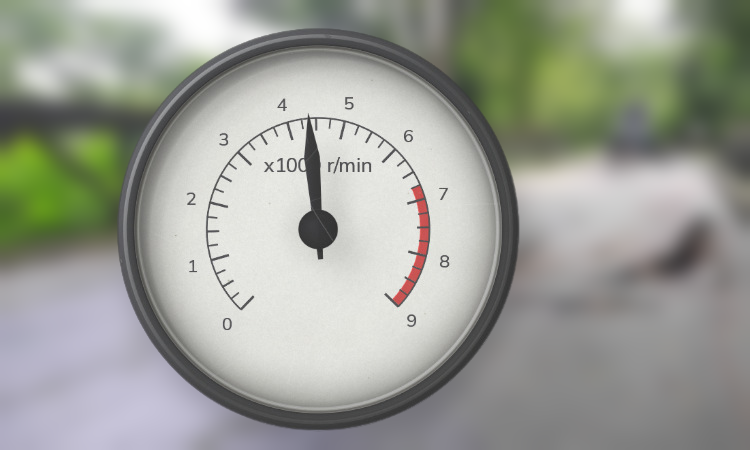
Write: 4375 rpm
